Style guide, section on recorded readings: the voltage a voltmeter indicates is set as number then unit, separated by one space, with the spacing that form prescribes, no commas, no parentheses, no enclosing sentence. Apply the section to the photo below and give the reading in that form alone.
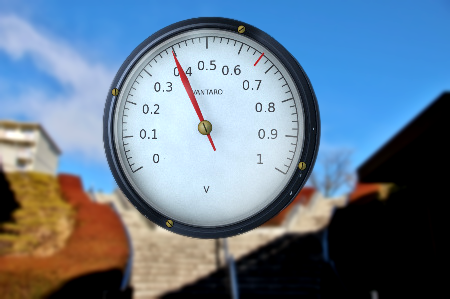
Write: 0.4 V
